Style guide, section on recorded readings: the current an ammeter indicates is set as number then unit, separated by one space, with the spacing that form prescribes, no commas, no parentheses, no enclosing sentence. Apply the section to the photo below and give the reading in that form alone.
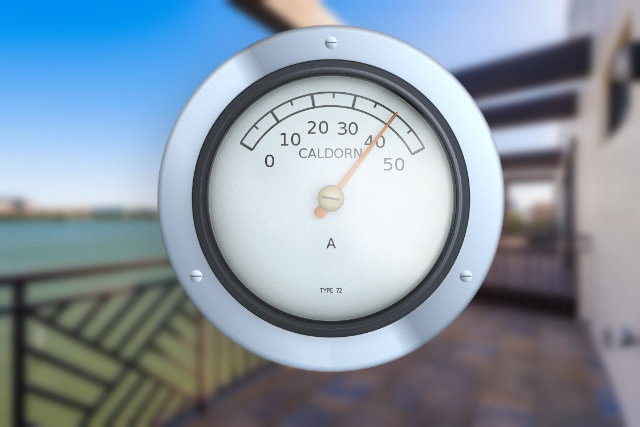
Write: 40 A
